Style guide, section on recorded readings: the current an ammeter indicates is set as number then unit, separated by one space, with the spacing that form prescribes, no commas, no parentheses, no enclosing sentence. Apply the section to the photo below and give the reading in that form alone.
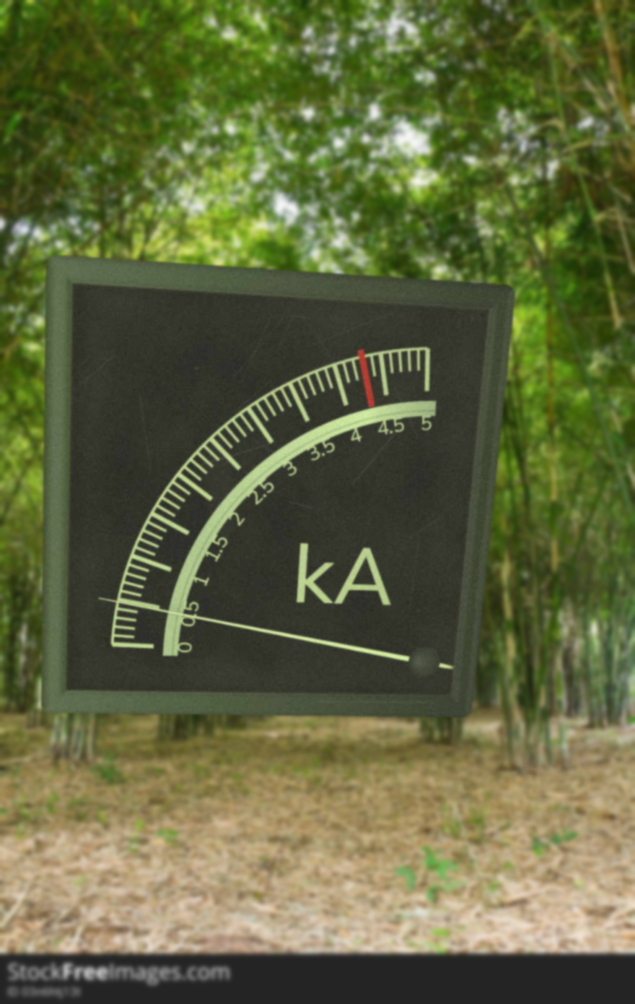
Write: 0.5 kA
